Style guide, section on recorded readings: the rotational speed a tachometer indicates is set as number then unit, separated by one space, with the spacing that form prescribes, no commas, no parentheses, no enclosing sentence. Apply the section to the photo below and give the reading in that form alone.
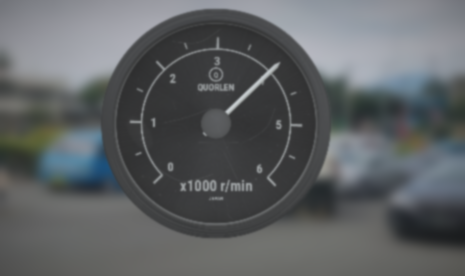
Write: 4000 rpm
